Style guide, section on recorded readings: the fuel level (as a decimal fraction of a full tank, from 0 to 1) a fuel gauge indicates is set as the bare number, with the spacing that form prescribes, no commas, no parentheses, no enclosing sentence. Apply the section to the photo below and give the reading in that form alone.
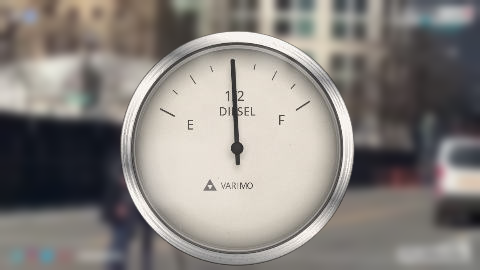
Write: 0.5
